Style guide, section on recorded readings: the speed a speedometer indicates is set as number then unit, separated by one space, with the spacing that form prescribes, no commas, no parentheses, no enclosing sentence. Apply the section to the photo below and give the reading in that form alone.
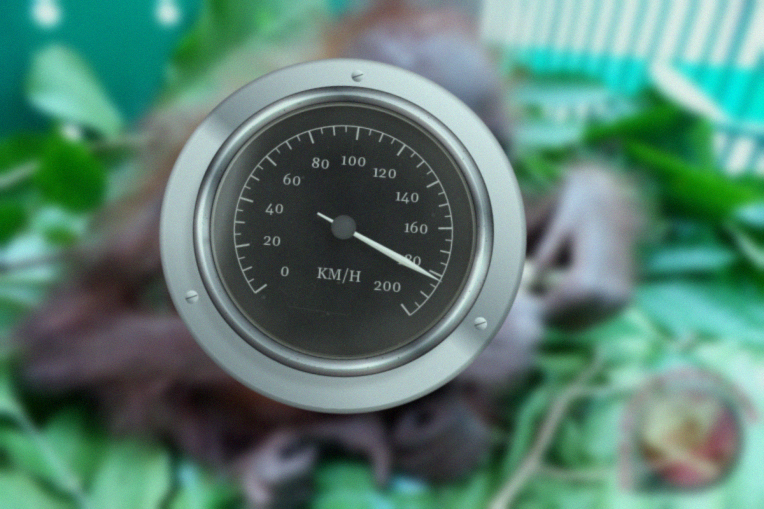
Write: 182.5 km/h
